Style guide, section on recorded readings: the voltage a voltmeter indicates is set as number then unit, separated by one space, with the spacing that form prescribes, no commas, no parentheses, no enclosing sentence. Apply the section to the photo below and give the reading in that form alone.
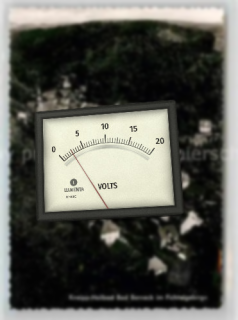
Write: 2.5 V
